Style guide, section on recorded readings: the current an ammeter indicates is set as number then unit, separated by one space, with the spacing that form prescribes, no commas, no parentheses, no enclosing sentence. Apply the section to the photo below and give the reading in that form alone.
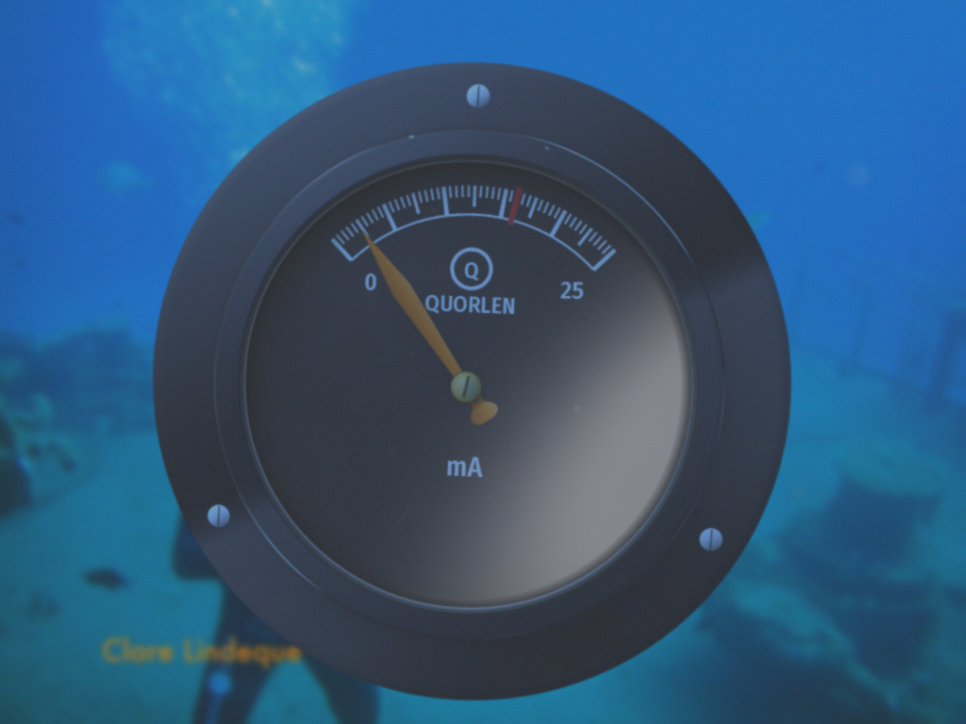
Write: 2.5 mA
